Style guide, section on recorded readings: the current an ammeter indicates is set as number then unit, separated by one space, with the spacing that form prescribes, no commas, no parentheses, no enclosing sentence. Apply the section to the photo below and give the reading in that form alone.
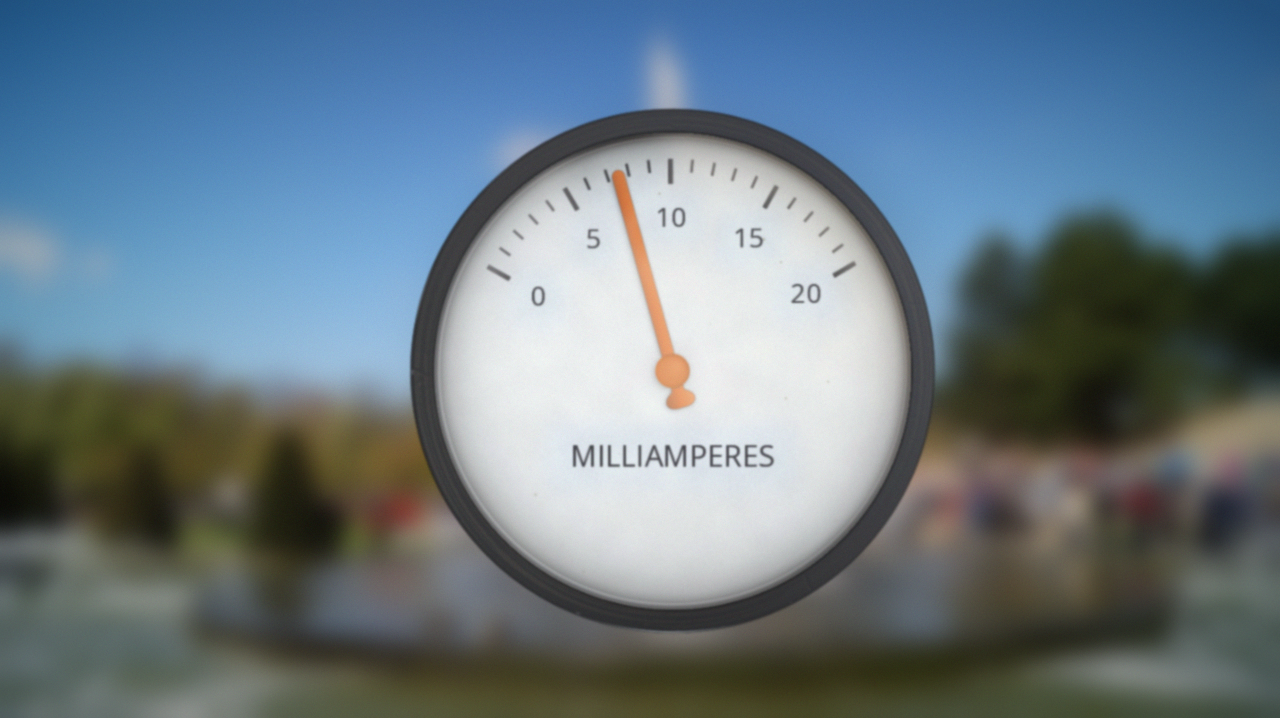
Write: 7.5 mA
